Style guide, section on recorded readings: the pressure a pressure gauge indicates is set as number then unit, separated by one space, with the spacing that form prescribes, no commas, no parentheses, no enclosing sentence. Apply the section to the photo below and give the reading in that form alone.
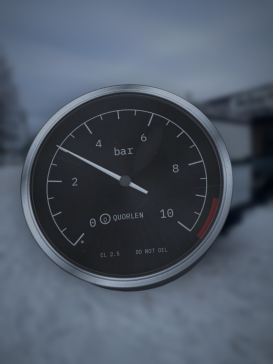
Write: 3 bar
